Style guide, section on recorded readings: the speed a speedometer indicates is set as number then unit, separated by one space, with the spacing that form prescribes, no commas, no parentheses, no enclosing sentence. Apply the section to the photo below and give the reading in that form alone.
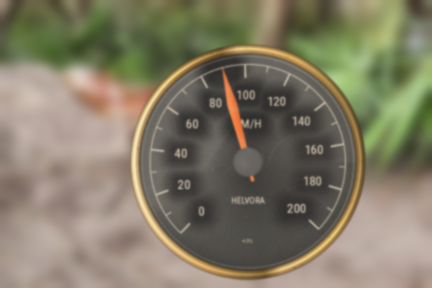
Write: 90 km/h
